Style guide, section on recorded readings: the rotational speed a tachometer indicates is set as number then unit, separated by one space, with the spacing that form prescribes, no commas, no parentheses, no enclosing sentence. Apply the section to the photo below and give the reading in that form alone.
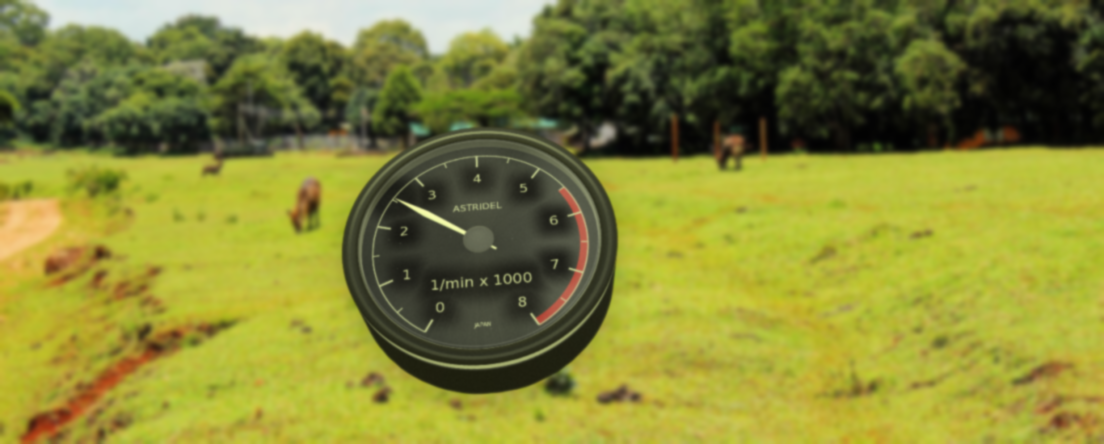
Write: 2500 rpm
